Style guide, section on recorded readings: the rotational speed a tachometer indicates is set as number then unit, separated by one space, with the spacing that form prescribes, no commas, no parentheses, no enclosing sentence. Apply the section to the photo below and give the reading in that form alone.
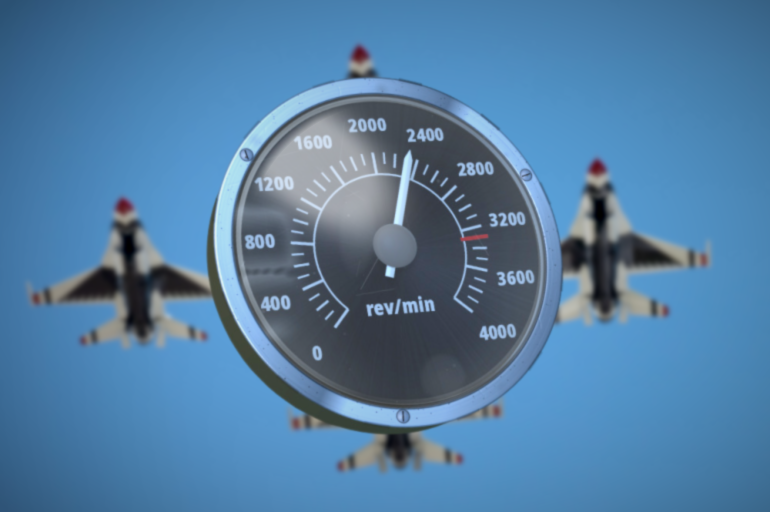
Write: 2300 rpm
